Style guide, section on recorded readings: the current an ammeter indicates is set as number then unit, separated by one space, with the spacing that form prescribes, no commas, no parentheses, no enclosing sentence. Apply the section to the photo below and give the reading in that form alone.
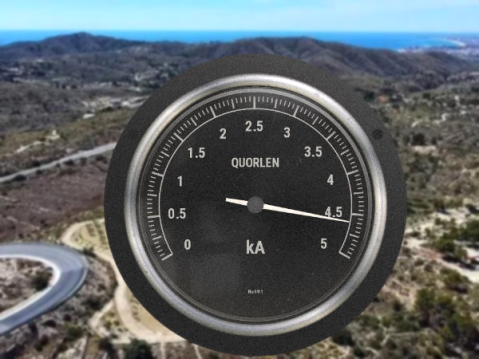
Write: 4.6 kA
